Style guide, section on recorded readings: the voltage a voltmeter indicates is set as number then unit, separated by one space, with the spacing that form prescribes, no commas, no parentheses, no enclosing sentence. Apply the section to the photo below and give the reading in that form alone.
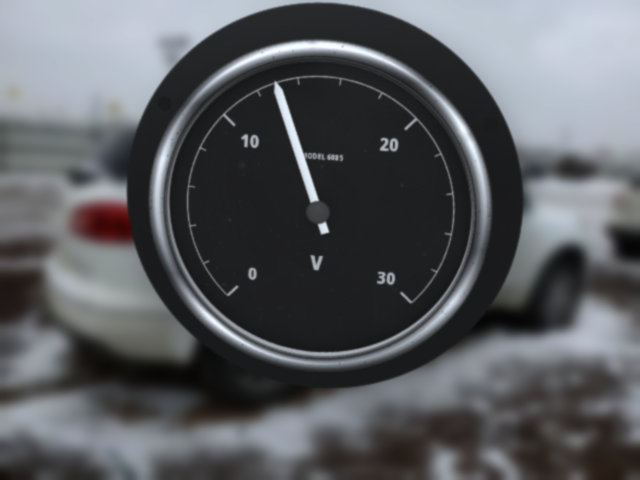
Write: 13 V
